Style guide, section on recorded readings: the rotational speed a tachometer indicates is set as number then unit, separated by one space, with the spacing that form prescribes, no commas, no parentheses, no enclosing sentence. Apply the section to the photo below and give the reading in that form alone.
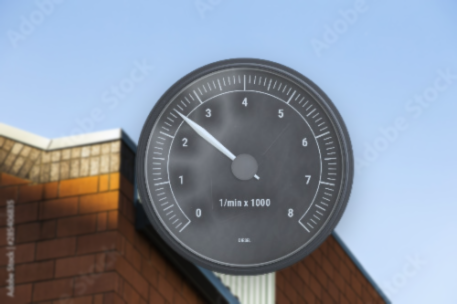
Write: 2500 rpm
